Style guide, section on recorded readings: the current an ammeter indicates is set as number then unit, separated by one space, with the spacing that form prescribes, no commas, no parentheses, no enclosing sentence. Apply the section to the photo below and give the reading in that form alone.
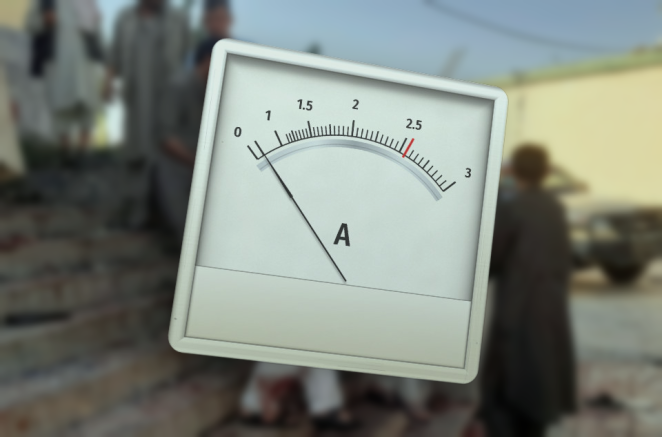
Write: 0.5 A
